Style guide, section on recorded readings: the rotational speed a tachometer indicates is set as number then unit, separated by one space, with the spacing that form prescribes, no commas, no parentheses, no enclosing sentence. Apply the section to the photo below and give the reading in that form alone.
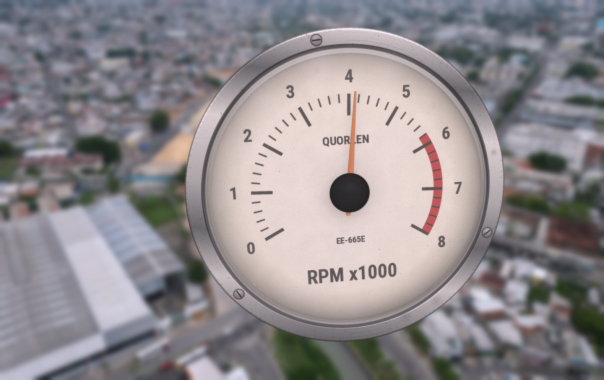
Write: 4100 rpm
